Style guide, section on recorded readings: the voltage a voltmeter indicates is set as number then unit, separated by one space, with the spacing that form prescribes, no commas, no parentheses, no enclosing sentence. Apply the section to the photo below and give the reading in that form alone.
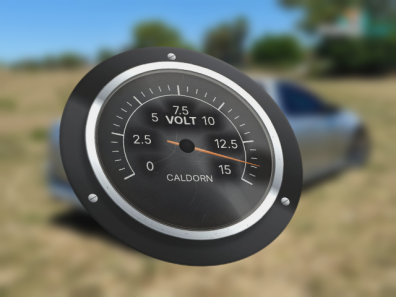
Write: 14 V
